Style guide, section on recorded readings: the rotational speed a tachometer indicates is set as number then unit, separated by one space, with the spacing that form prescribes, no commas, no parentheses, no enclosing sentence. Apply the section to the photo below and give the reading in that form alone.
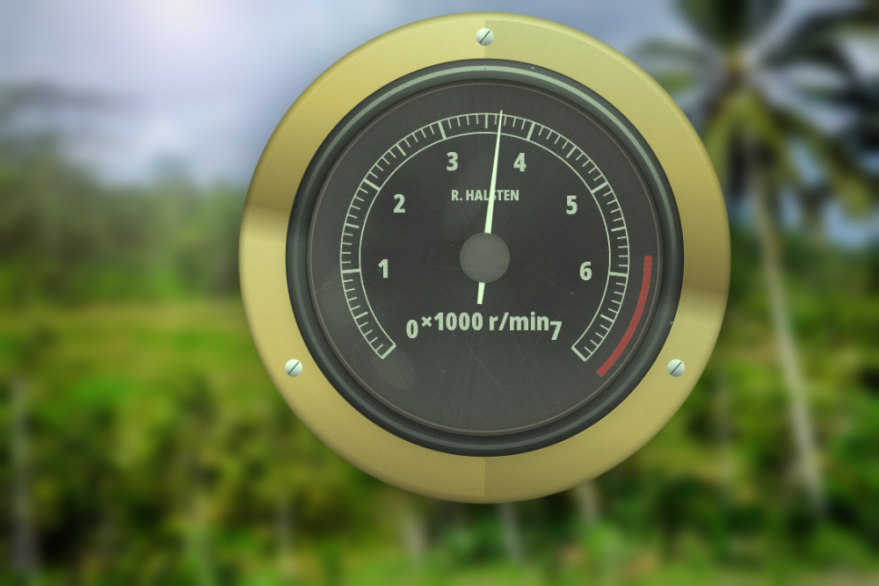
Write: 3650 rpm
